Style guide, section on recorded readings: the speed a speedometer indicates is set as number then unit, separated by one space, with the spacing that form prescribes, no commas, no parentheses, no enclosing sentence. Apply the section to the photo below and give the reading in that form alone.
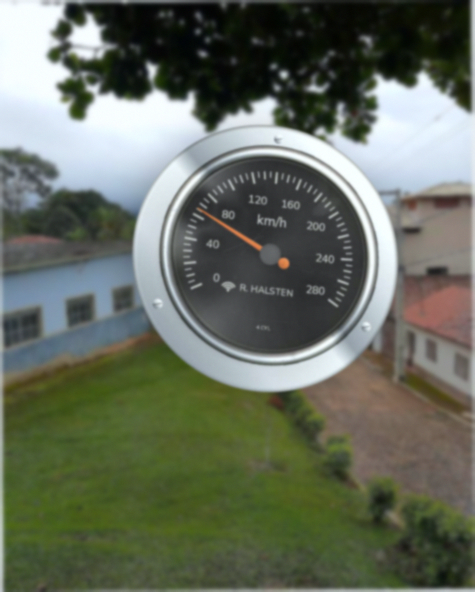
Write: 65 km/h
